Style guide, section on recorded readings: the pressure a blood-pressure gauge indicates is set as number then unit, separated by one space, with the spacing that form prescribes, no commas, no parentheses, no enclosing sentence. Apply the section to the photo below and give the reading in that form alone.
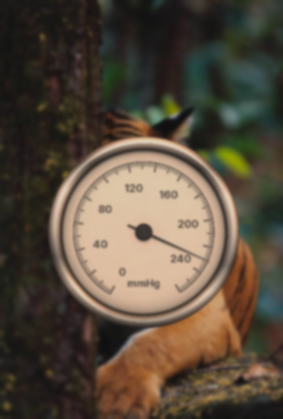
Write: 230 mmHg
